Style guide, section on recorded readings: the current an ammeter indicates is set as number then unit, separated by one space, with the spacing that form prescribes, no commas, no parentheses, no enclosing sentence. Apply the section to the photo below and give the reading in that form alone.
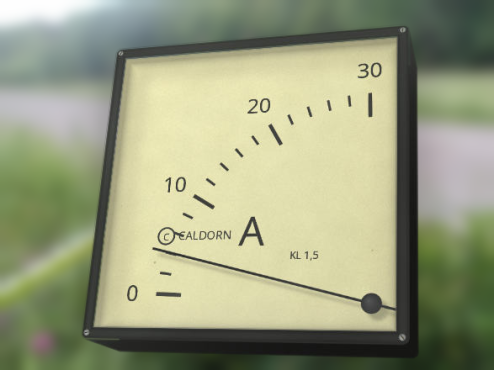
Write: 4 A
